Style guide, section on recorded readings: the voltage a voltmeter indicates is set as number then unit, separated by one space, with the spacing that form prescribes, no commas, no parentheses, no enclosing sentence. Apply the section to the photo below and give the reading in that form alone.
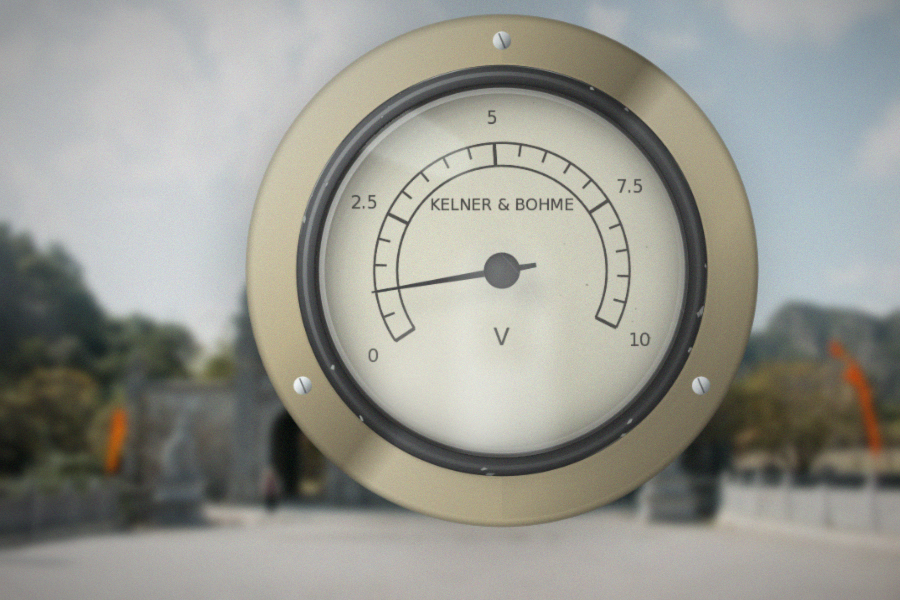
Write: 1 V
